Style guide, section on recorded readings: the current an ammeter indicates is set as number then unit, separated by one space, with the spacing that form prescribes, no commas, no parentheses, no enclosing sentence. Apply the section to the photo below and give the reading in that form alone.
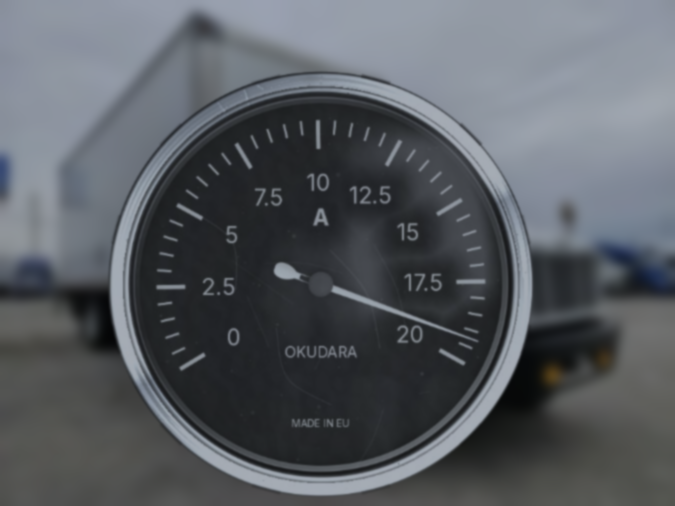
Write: 19.25 A
